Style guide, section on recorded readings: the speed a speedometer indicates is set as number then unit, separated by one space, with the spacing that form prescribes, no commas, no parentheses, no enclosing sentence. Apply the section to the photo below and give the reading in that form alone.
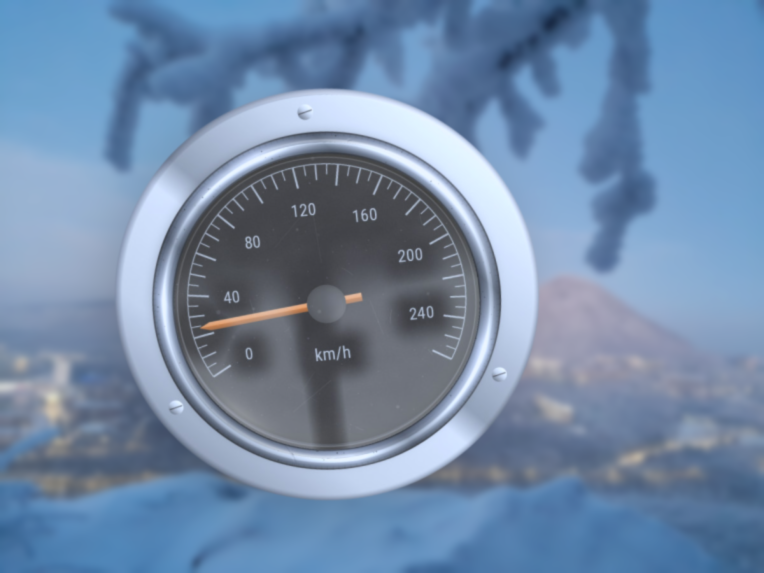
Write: 25 km/h
